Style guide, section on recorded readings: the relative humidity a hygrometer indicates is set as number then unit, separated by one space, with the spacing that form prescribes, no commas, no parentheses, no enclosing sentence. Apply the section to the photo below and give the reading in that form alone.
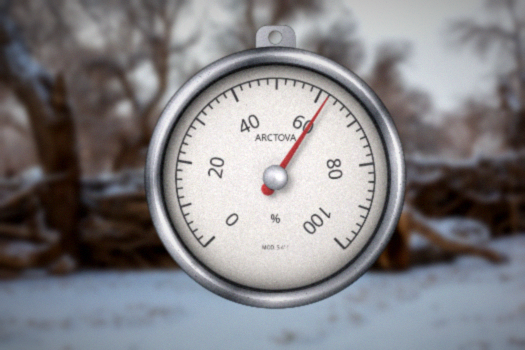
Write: 62 %
